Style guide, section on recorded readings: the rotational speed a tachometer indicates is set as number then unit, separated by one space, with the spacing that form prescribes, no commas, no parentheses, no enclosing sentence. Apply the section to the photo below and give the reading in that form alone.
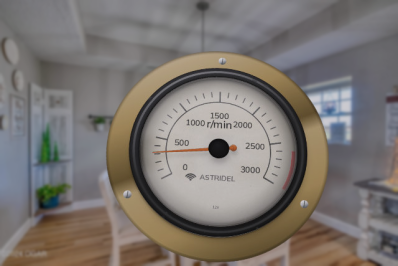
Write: 300 rpm
